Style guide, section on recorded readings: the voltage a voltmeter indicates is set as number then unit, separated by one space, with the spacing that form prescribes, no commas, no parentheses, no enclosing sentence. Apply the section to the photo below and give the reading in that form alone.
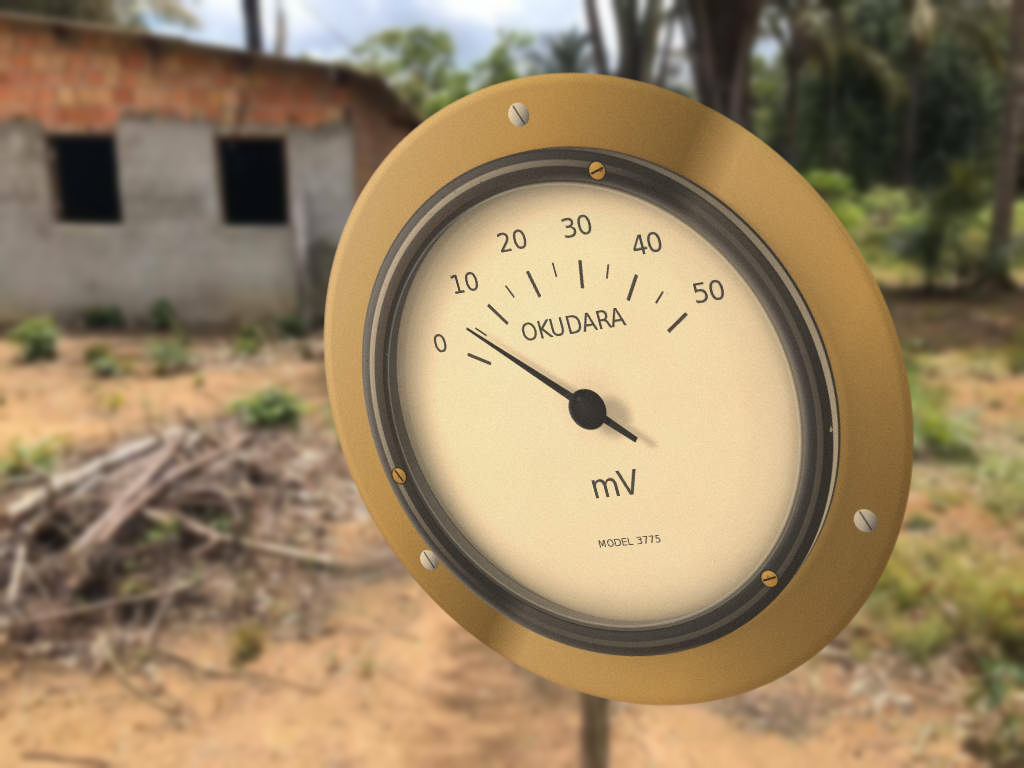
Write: 5 mV
